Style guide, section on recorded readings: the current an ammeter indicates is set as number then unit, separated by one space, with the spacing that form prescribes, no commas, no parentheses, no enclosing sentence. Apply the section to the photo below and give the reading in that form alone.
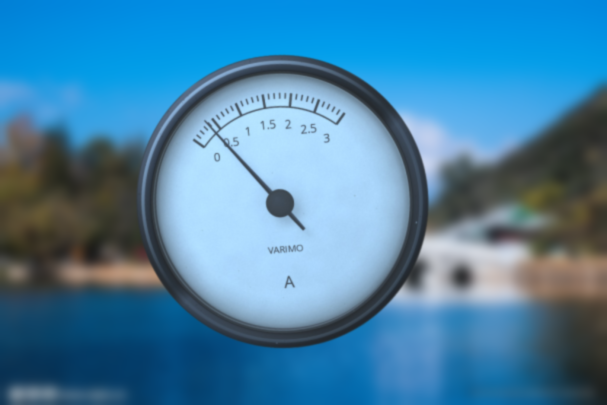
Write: 0.4 A
